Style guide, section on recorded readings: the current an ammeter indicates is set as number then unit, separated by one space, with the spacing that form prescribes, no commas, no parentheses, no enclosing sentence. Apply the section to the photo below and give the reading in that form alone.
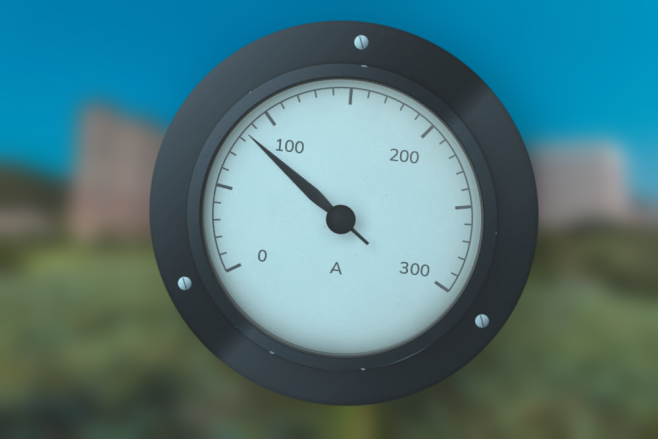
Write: 85 A
